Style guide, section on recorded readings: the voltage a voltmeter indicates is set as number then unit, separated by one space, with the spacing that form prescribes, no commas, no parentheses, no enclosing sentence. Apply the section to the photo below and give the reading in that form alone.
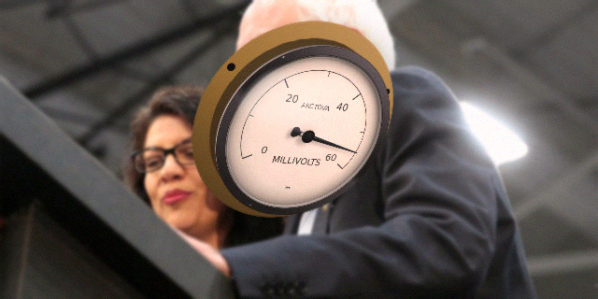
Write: 55 mV
